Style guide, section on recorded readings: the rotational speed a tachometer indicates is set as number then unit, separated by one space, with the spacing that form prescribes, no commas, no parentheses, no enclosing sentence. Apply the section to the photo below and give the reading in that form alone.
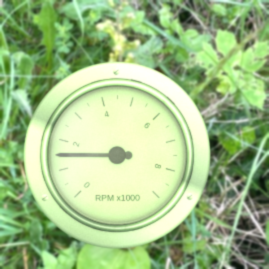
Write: 1500 rpm
